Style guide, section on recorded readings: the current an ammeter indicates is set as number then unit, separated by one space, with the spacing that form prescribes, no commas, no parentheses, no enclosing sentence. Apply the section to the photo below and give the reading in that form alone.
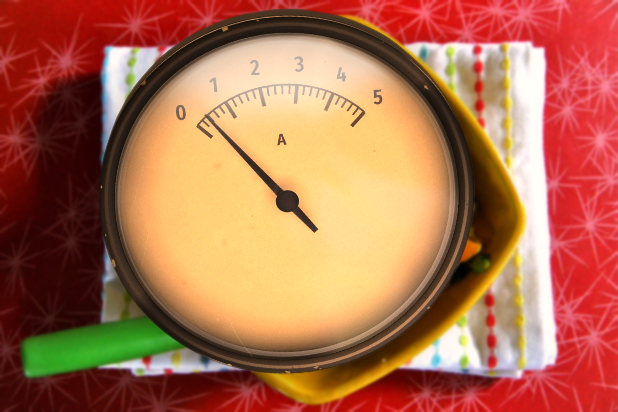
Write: 0.4 A
